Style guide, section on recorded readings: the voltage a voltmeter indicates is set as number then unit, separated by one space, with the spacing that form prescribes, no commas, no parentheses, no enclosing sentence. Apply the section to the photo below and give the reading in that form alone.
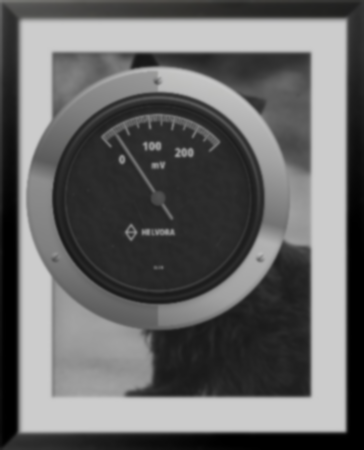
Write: 25 mV
